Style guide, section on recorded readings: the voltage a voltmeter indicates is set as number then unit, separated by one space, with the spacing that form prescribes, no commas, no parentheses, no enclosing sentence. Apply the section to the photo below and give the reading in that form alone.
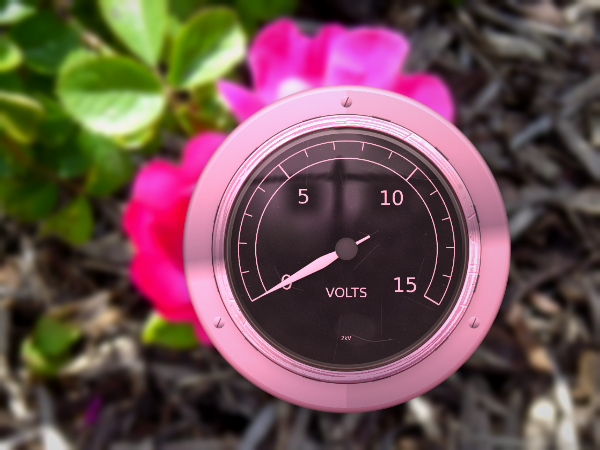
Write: 0 V
